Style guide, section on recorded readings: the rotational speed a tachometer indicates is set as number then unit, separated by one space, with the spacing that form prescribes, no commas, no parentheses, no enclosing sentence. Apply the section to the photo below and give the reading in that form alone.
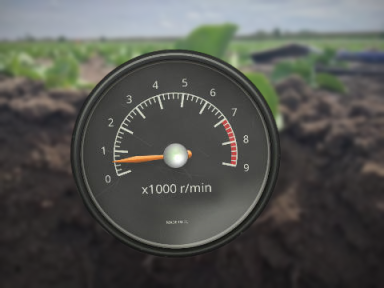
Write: 600 rpm
